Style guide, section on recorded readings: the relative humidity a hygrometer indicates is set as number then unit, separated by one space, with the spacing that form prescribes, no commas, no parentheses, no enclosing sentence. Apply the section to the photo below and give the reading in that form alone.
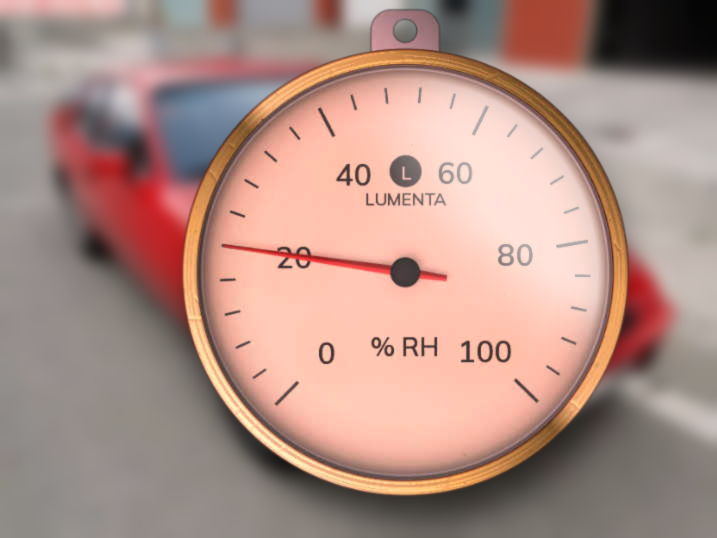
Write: 20 %
